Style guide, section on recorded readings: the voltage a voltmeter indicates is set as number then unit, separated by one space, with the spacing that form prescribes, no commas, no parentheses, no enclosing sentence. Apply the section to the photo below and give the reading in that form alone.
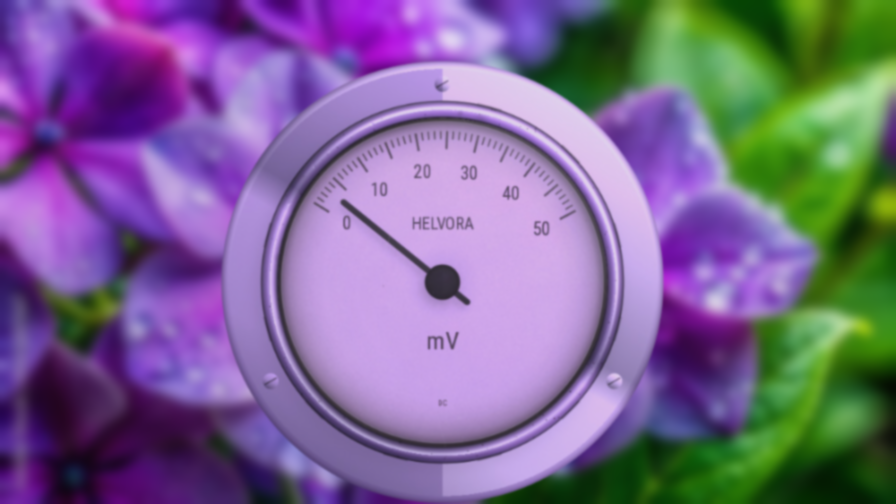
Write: 3 mV
